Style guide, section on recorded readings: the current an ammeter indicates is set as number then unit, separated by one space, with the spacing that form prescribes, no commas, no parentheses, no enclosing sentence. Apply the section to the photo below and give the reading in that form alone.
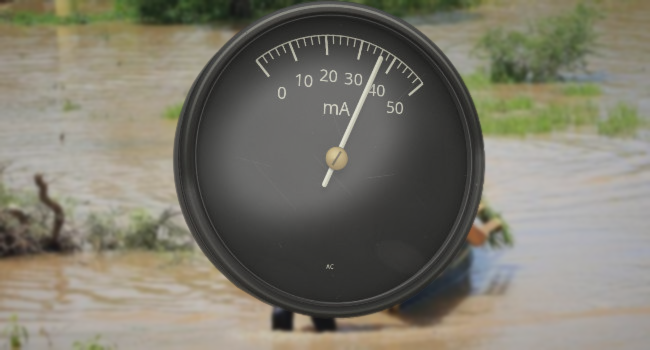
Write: 36 mA
